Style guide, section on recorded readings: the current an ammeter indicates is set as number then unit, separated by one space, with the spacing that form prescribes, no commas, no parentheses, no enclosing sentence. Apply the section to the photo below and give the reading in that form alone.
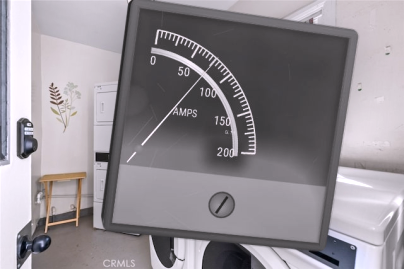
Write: 75 A
